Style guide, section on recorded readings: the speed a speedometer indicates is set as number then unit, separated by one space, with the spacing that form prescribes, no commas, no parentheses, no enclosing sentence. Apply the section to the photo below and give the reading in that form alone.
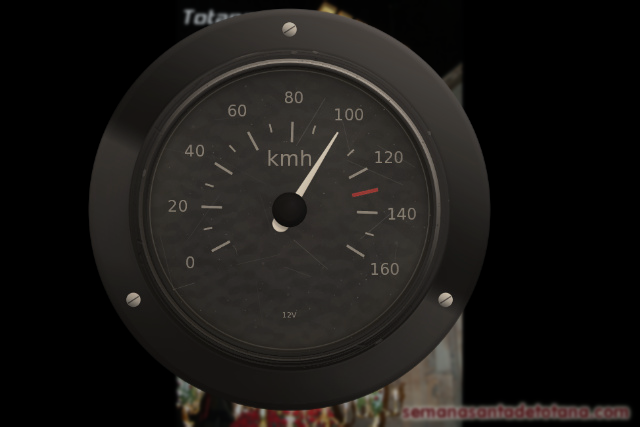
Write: 100 km/h
